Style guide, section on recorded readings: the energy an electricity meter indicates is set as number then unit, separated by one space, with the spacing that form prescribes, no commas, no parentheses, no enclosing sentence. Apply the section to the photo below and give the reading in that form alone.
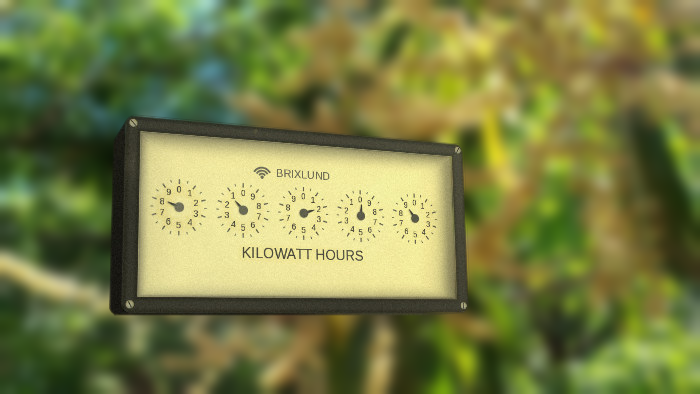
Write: 81199 kWh
